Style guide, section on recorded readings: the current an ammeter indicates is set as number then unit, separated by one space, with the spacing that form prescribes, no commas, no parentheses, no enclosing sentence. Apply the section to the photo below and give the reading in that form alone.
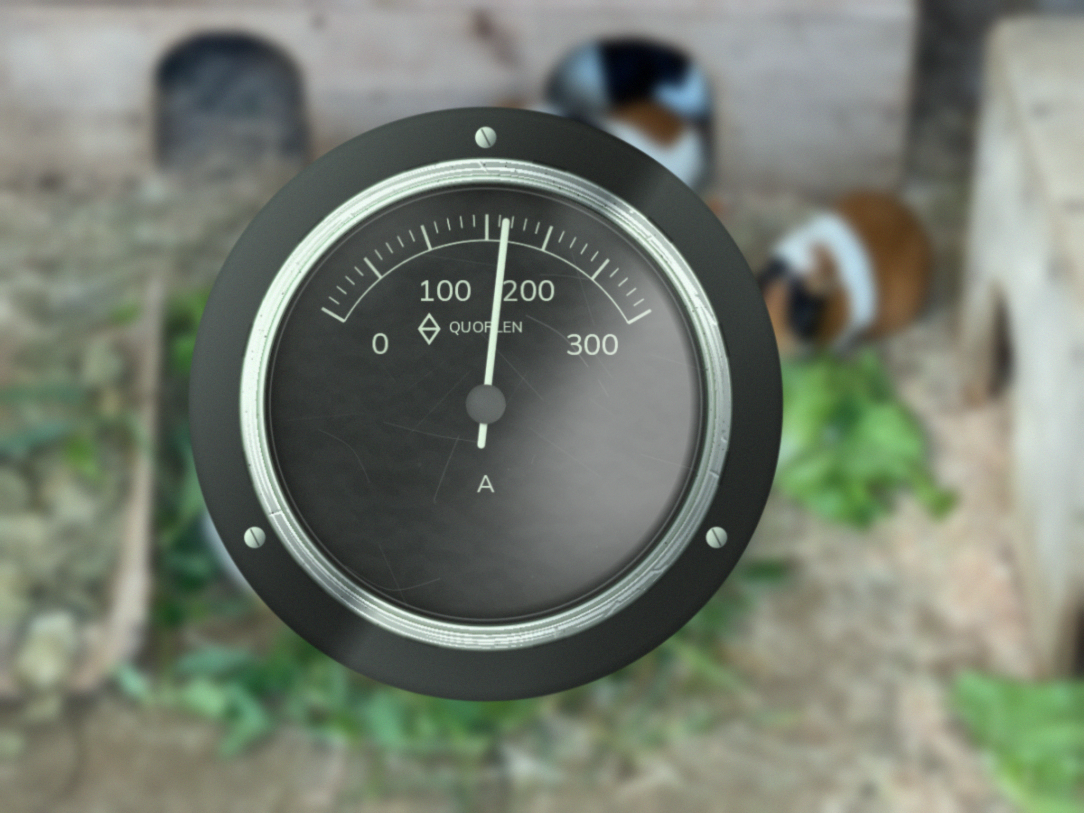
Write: 165 A
